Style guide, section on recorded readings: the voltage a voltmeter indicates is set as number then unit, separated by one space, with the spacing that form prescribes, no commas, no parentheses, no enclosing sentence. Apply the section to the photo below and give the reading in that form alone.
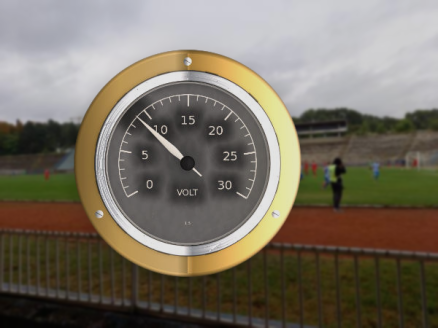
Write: 9 V
